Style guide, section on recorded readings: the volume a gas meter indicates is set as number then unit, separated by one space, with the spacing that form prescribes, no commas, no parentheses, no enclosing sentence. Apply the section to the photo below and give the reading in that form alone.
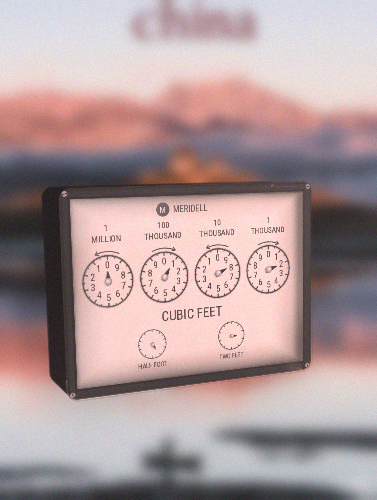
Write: 8200 ft³
